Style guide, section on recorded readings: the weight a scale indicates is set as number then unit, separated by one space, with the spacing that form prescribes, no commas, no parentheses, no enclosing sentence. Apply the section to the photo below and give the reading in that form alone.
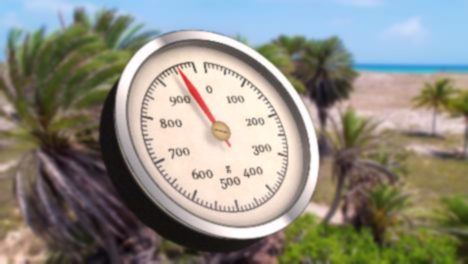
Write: 950 g
